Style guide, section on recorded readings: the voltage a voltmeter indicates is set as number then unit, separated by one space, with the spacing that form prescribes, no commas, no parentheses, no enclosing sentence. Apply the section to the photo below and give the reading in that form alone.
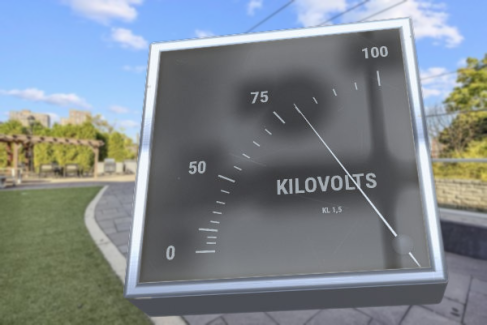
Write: 80 kV
